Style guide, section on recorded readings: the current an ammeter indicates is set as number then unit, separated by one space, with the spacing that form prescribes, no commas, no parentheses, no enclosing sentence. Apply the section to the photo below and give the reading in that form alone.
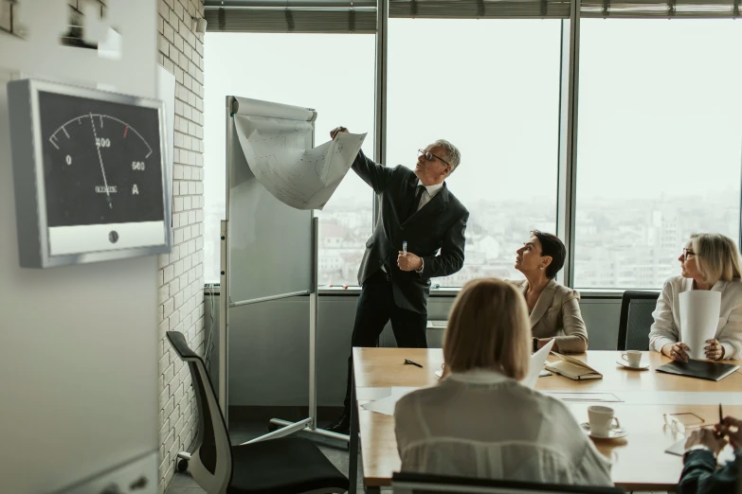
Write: 350 A
